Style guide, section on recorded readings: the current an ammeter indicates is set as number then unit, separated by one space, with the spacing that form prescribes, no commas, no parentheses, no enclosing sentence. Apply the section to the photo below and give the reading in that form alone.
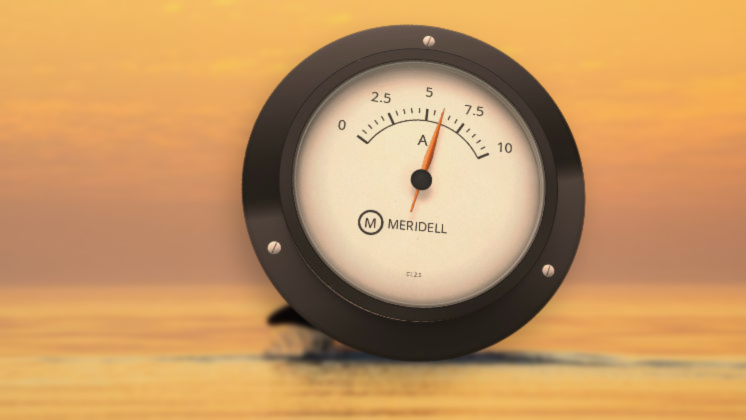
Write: 6 A
